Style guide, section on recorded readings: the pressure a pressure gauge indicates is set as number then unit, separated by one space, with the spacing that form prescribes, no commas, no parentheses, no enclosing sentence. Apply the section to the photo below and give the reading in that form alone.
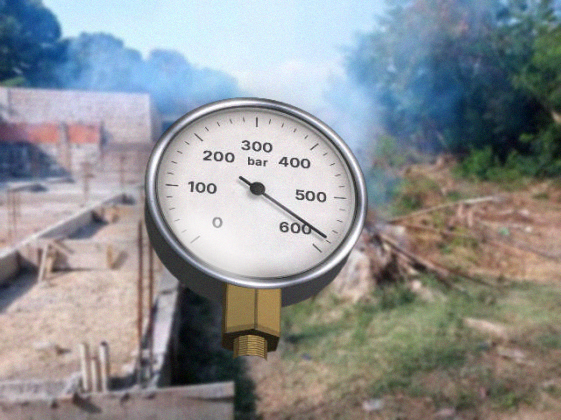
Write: 580 bar
